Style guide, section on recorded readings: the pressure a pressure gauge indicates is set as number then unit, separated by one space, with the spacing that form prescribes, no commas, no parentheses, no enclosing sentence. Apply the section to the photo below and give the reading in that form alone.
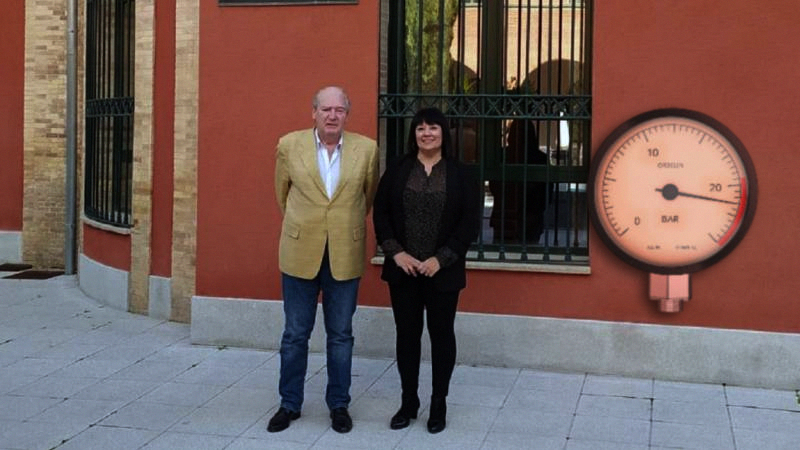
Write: 21.5 bar
